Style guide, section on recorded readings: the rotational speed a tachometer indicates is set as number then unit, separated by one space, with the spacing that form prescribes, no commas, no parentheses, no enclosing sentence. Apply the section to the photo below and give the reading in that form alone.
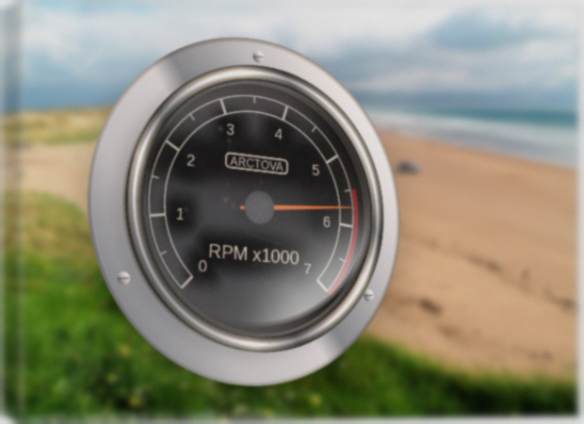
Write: 5750 rpm
